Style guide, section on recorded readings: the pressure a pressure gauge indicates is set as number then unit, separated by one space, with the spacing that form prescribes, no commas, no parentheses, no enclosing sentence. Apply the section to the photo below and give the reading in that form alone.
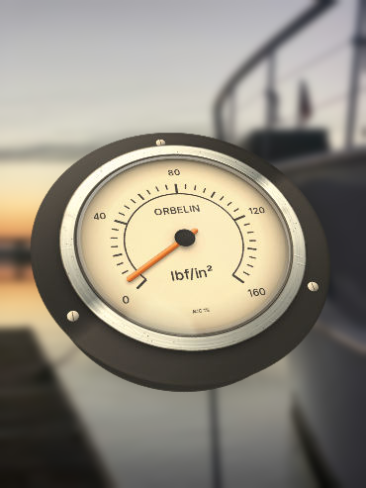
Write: 5 psi
